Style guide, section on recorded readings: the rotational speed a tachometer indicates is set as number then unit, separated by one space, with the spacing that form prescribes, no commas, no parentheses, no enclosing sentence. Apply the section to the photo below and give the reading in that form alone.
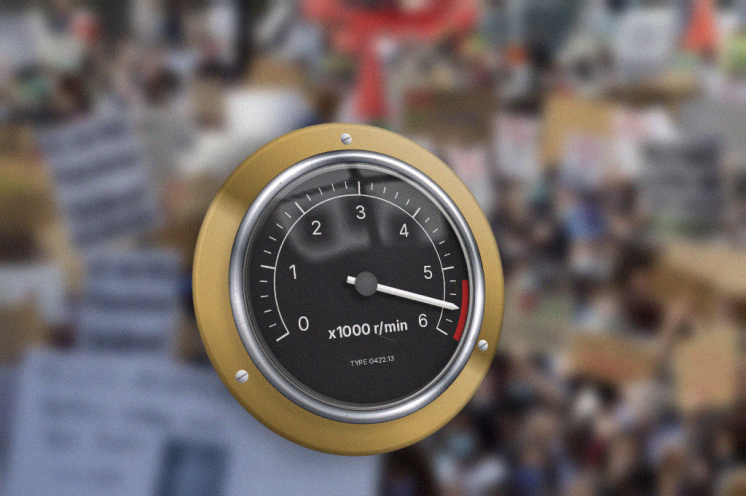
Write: 5600 rpm
